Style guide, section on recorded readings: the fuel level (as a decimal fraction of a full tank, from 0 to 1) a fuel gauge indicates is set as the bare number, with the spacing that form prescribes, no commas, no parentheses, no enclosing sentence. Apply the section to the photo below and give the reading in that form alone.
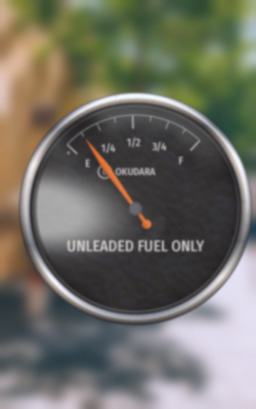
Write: 0.125
